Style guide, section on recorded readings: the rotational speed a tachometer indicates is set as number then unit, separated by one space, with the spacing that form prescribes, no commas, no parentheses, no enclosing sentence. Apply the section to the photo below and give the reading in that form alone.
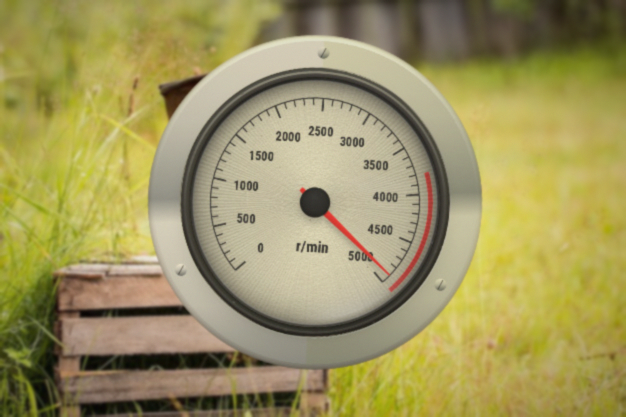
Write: 4900 rpm
